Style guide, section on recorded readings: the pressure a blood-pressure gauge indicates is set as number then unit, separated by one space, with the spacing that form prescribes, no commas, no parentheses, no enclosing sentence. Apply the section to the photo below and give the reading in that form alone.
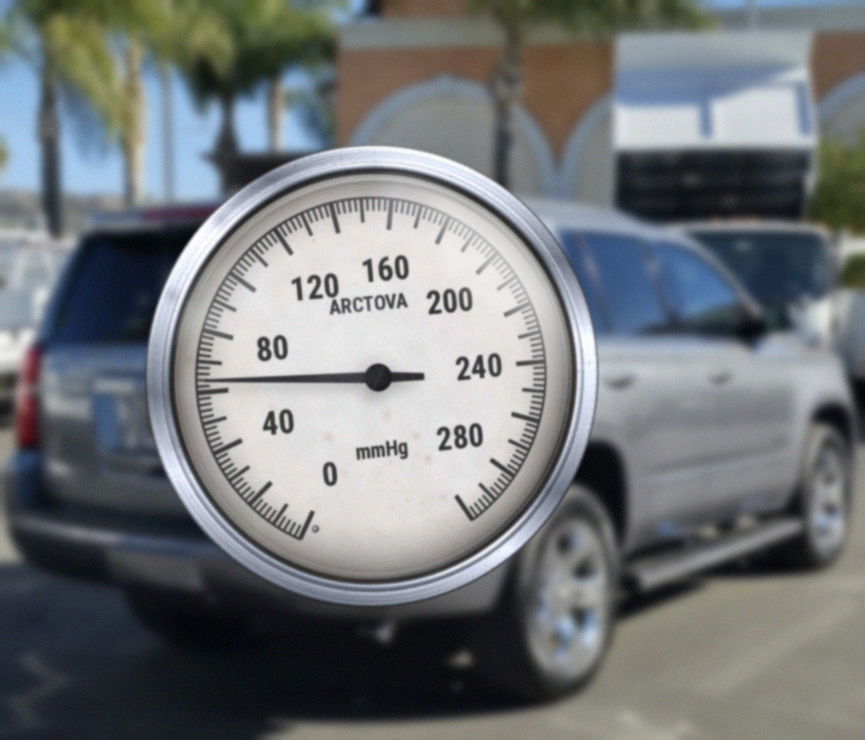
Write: 64 mmHg
